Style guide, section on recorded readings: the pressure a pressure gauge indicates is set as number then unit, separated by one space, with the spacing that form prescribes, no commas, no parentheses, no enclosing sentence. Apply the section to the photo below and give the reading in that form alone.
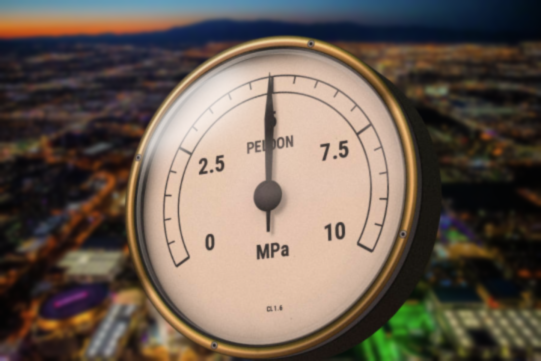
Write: 5 MPa
